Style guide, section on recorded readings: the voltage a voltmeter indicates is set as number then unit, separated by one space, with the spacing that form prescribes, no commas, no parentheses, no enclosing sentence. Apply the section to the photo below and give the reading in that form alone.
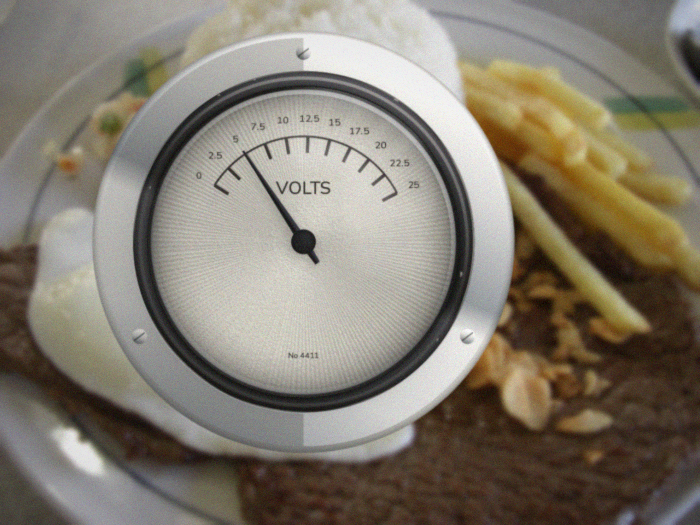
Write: 5 V
